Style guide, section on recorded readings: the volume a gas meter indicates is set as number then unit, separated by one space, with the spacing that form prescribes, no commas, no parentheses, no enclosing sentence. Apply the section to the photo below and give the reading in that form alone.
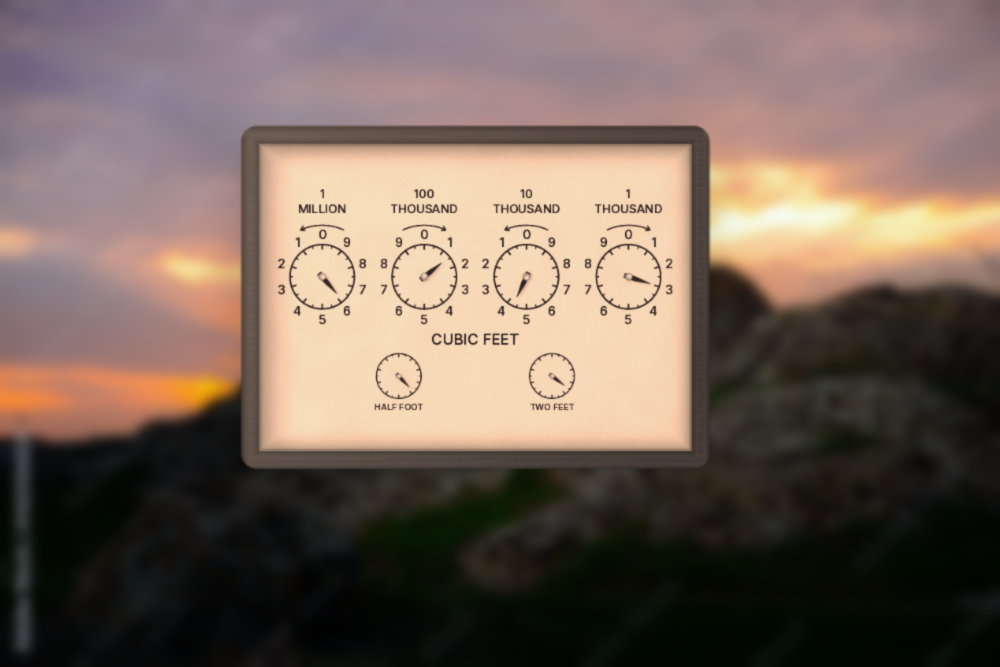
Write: 614300 ft³
